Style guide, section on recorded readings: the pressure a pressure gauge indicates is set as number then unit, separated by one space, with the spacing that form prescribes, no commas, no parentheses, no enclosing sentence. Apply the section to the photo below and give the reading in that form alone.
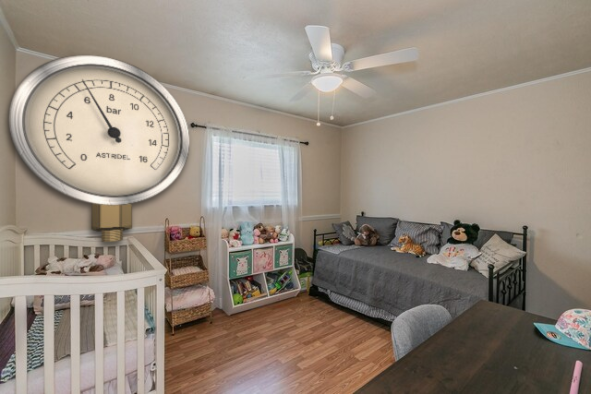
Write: 6.5 bar
